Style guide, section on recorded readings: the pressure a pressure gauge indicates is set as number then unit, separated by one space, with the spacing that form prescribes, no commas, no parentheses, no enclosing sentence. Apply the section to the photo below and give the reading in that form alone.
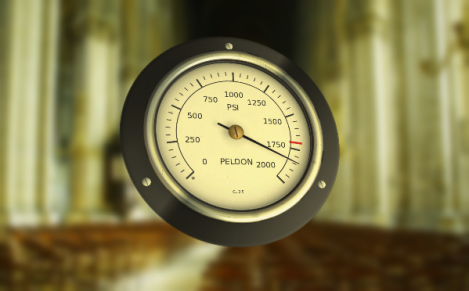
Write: 1850 psi
